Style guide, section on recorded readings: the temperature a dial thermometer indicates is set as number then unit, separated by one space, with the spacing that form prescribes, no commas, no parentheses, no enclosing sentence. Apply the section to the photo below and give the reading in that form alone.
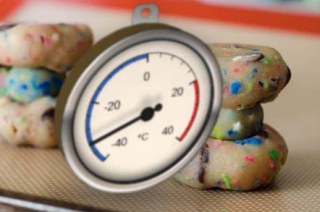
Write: -32 °C
